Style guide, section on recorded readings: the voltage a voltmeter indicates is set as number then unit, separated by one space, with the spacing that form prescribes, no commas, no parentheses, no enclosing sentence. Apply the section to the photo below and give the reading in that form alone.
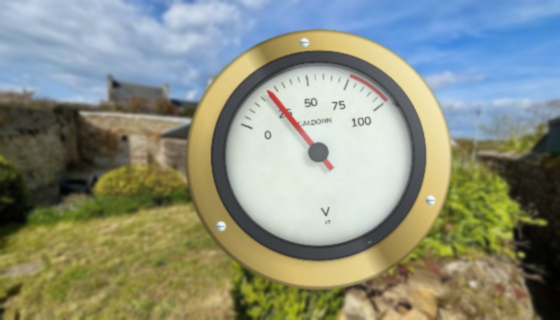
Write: 25 V
